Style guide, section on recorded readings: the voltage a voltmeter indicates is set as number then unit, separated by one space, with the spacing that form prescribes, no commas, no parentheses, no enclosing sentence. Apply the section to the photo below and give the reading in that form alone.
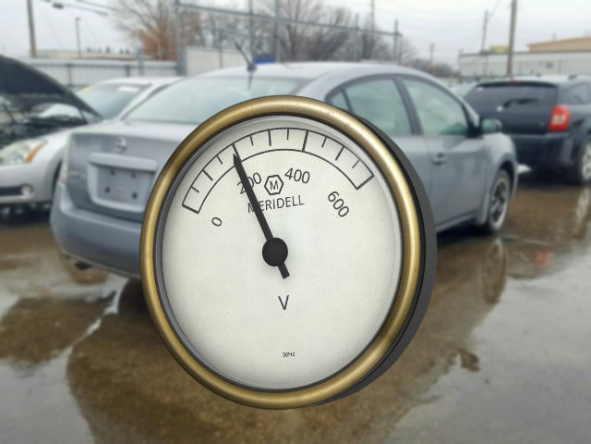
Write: 200 V
